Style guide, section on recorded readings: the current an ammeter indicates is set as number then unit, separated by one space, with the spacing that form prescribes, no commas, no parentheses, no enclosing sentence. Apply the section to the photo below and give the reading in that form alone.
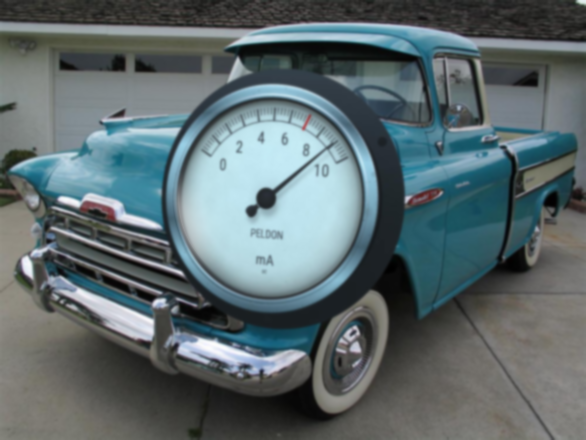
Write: 9 mA
